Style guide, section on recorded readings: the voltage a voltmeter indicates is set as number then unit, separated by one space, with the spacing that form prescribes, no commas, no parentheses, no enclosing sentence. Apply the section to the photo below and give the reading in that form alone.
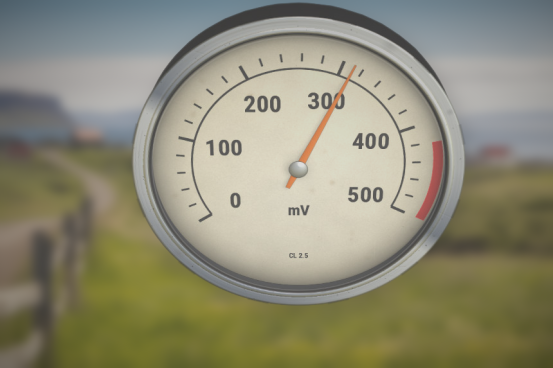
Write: 310 mV
